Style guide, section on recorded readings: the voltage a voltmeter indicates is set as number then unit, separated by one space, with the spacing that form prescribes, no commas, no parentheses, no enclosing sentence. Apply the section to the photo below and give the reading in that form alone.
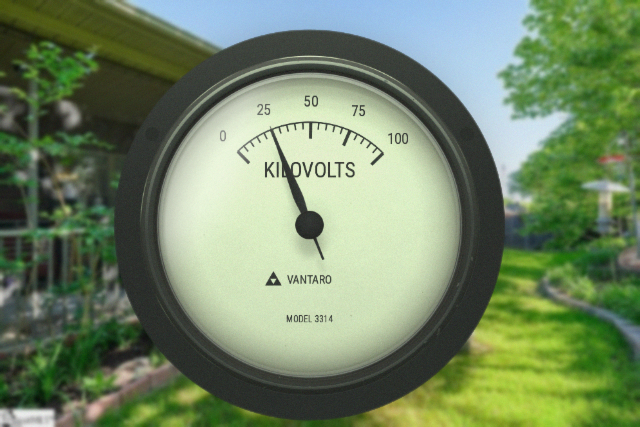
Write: 25 kV
